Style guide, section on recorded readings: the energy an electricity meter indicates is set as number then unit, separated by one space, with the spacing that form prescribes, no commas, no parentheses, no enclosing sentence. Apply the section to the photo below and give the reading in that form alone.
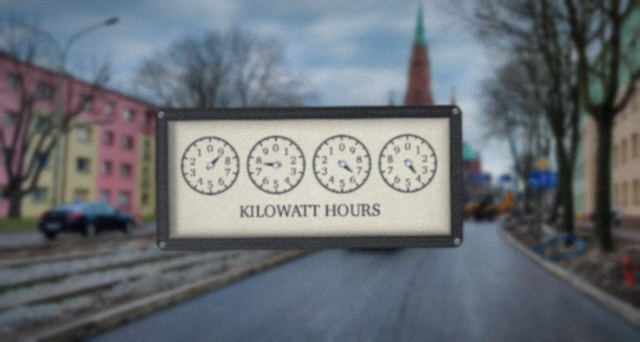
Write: 8764 kWh
